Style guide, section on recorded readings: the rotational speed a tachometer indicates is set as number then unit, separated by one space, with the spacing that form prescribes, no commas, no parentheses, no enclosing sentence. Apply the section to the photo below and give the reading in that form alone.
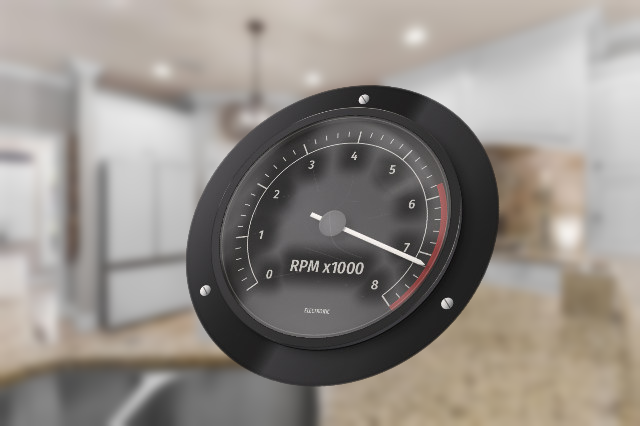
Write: 7200 rpm
